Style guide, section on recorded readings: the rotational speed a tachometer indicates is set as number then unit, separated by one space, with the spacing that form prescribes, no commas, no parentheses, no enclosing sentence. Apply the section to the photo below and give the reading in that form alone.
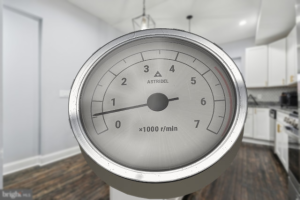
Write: 500 rpm
